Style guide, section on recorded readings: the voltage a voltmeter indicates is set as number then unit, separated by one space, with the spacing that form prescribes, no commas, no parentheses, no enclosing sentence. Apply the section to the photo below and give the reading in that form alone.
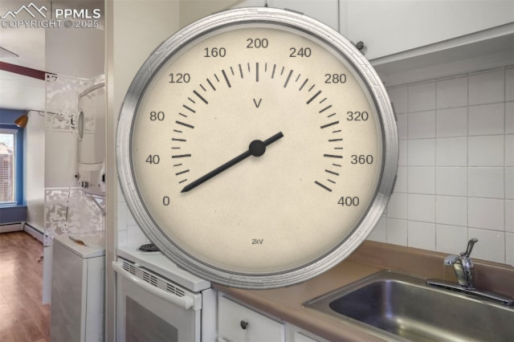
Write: 0 V
